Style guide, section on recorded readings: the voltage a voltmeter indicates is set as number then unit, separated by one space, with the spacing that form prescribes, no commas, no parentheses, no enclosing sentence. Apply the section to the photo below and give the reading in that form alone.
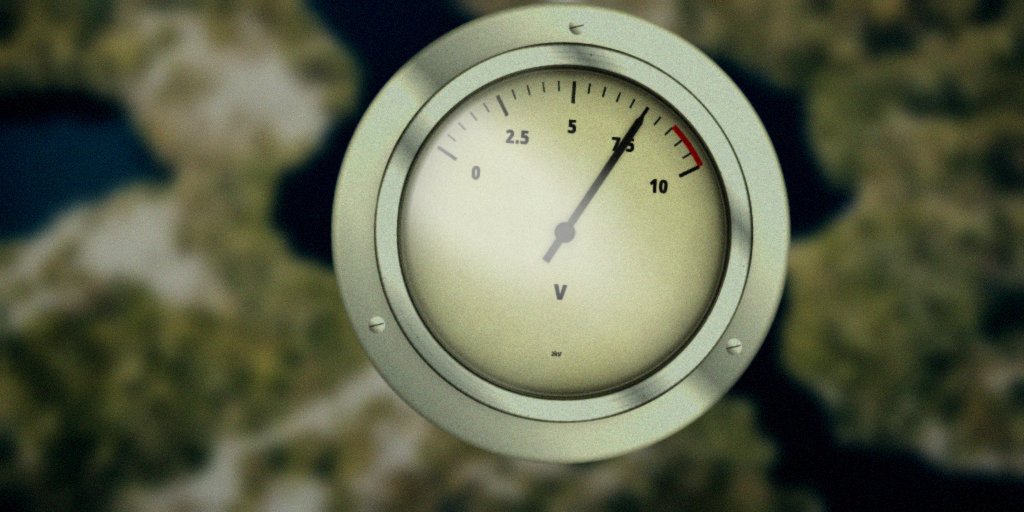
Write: 7.5 V
